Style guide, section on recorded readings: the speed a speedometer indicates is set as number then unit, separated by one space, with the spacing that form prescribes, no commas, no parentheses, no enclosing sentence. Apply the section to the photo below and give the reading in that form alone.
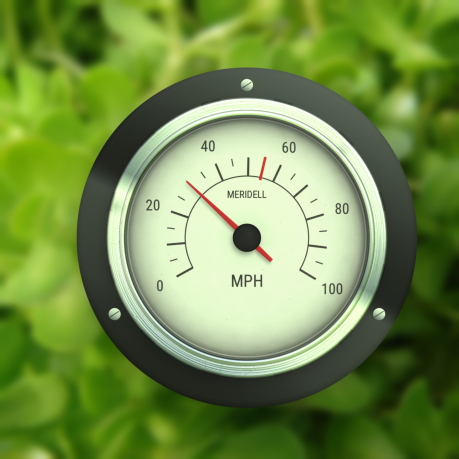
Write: 30 mph
